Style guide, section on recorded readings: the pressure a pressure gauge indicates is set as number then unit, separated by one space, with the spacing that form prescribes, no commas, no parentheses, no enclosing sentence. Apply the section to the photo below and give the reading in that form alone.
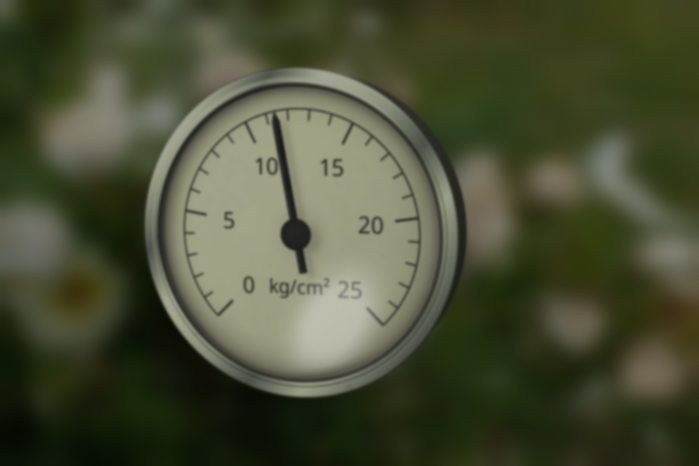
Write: 11.5 kg/cm²
